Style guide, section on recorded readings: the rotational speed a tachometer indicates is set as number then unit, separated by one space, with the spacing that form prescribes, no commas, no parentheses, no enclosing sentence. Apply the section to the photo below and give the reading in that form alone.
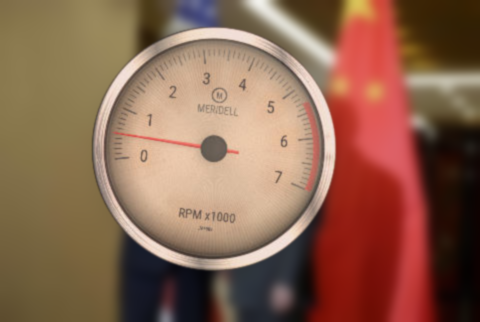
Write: 500 rpm
